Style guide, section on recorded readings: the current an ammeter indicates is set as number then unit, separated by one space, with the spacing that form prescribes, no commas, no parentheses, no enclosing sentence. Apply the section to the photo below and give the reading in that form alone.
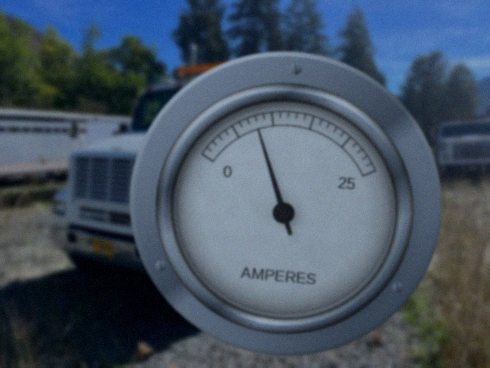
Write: 8 A
